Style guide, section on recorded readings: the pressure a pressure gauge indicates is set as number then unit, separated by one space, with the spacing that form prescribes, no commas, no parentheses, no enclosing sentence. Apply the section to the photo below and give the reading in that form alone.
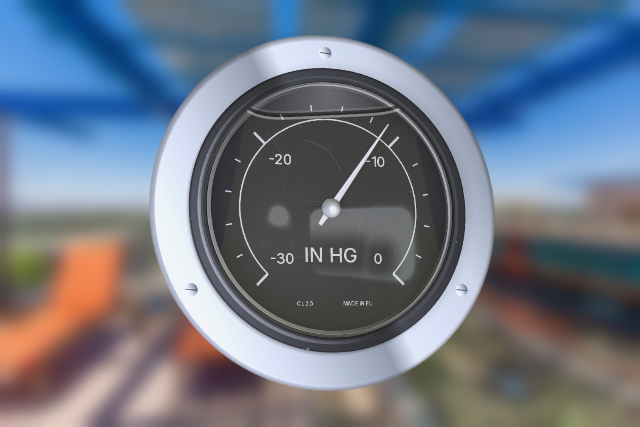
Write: -11 inHg
